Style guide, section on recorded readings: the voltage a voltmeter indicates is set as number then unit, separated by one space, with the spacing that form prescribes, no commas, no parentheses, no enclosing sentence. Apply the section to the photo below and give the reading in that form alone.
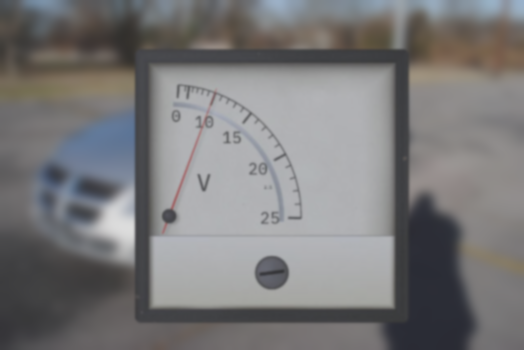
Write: 10 V
